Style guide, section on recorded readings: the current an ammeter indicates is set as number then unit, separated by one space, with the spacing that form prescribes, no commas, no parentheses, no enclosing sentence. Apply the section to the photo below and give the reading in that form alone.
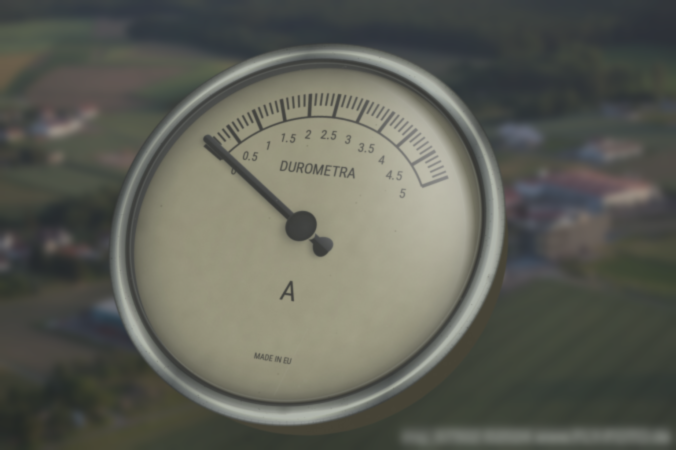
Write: 0.1 A
